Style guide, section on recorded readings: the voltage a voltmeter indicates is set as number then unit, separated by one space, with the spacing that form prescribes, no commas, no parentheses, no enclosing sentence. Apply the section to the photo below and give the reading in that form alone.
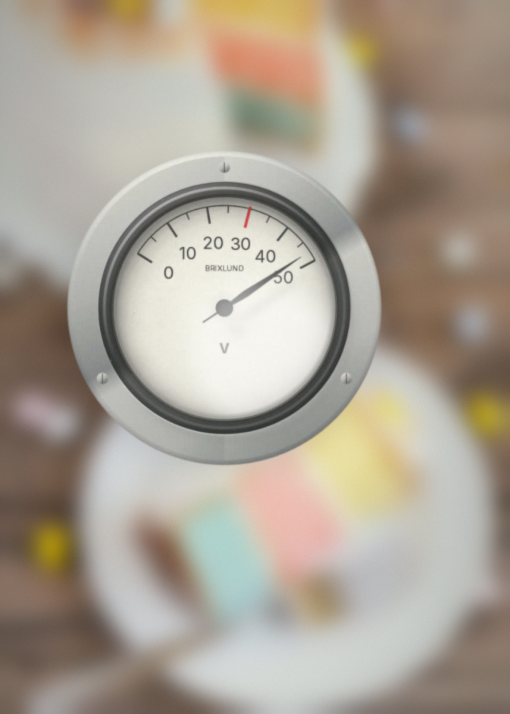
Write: 47.5 V
